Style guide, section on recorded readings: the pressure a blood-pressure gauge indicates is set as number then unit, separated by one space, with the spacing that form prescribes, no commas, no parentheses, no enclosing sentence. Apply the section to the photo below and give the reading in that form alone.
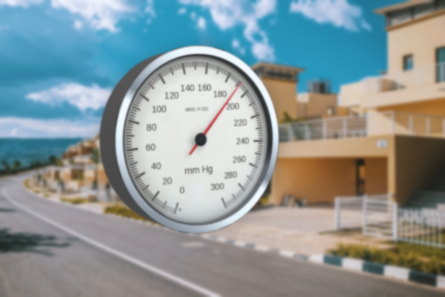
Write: 190 mmHg
